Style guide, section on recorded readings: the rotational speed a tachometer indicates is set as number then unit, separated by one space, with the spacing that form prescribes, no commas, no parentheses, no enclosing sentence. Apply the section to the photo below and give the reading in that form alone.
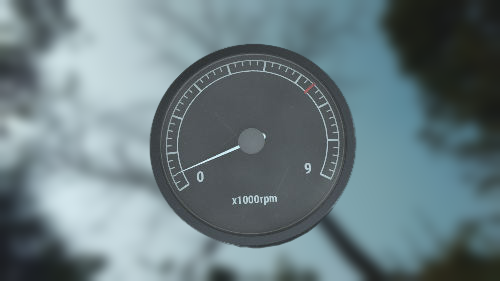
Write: 400 rpm
